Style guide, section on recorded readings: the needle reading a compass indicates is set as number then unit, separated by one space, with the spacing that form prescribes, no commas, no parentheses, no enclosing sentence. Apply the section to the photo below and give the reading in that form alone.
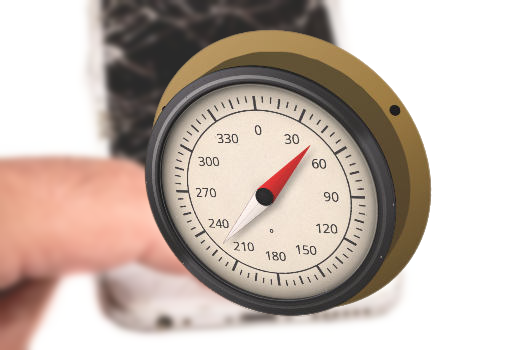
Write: 45 °
